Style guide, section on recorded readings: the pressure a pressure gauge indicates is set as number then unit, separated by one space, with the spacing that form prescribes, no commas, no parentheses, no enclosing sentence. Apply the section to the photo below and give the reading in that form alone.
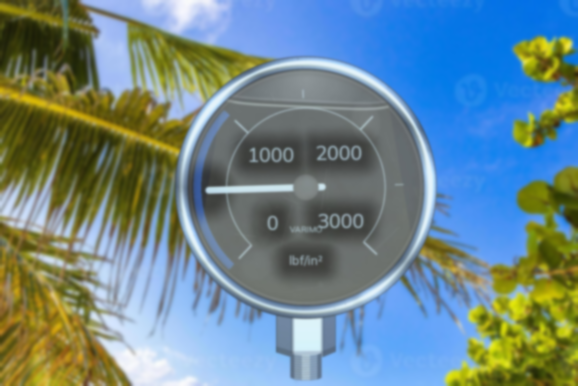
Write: 500 psi
